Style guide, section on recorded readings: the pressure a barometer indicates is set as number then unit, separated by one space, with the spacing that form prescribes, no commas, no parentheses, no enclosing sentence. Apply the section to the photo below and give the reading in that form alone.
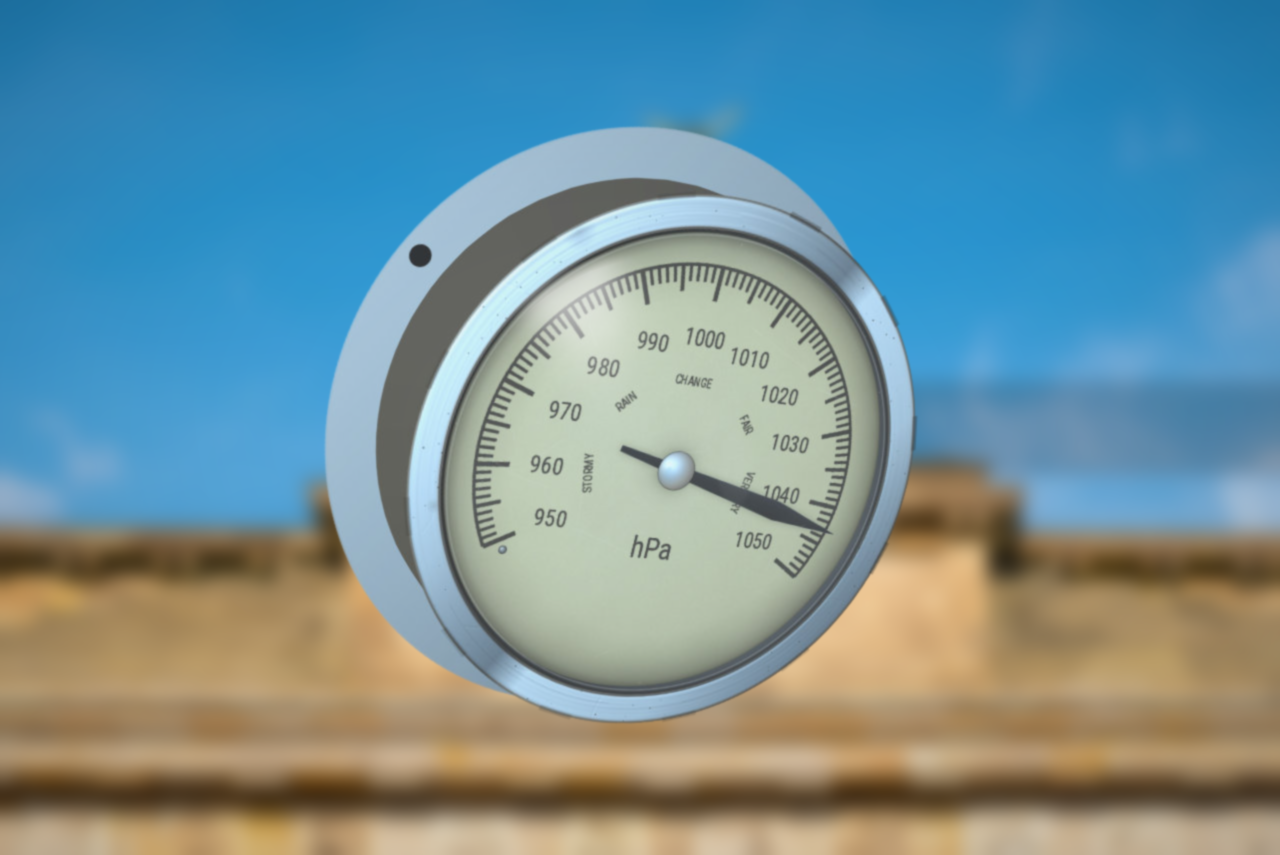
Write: 1043 hPa
